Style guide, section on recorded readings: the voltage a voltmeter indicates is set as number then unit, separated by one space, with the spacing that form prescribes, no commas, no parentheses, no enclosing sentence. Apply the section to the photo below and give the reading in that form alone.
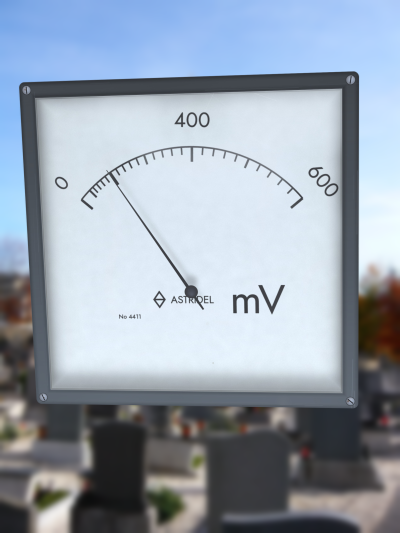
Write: 200 mV
